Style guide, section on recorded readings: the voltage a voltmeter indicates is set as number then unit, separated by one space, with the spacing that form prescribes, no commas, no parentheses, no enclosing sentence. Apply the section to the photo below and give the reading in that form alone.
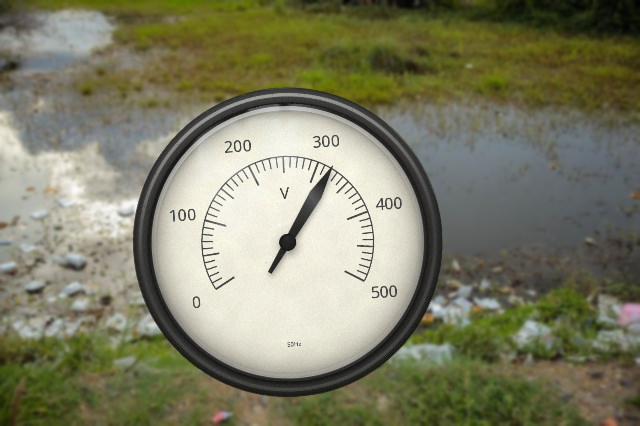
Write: 320 V
